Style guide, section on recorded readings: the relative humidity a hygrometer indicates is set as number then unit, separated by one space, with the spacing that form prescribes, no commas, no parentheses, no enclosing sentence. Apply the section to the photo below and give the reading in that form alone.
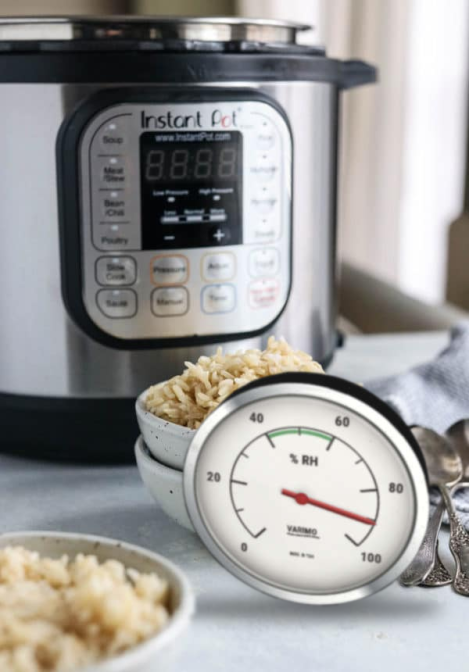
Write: 90 %
